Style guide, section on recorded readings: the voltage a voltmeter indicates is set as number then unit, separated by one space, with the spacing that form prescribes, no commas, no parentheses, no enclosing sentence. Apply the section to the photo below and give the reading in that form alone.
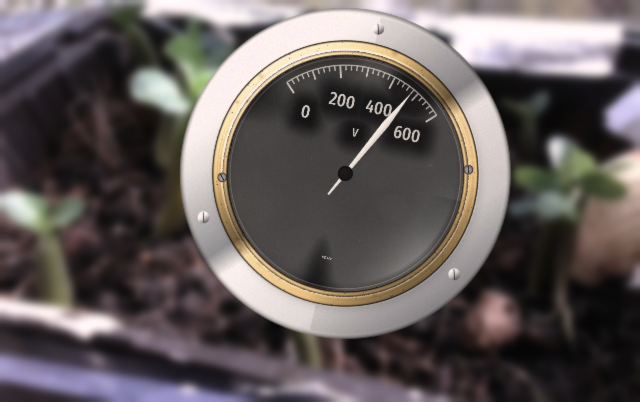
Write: 480 V
